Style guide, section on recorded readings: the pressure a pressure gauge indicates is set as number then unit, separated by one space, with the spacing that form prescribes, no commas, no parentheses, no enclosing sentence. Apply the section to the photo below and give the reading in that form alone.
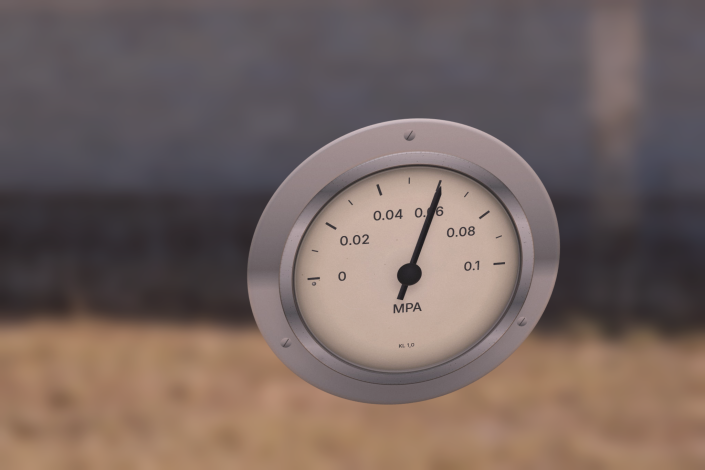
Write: 0.06 MPa
